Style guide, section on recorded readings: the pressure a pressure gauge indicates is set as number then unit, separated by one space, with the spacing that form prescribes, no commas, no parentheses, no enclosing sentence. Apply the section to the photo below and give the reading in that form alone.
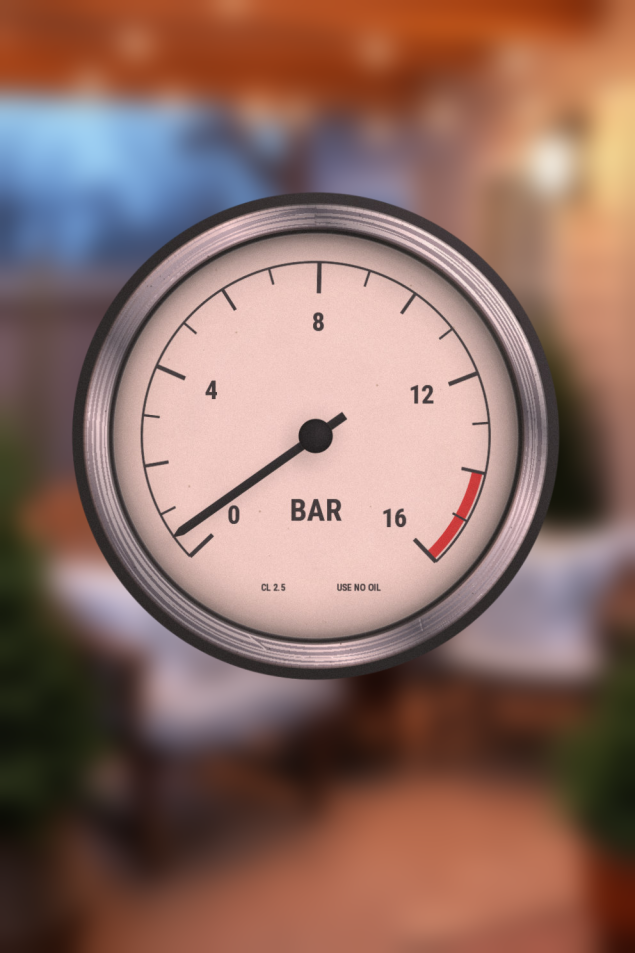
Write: 0.5 bar
